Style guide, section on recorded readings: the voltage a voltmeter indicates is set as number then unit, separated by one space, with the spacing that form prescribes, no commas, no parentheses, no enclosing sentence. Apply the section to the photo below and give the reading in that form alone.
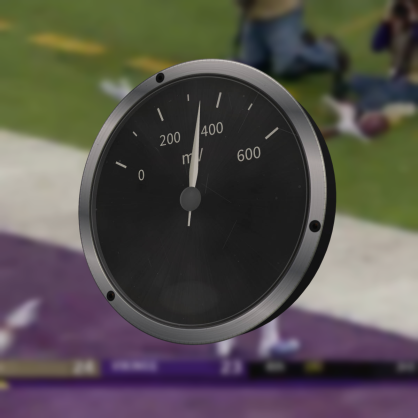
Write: 350 mV
